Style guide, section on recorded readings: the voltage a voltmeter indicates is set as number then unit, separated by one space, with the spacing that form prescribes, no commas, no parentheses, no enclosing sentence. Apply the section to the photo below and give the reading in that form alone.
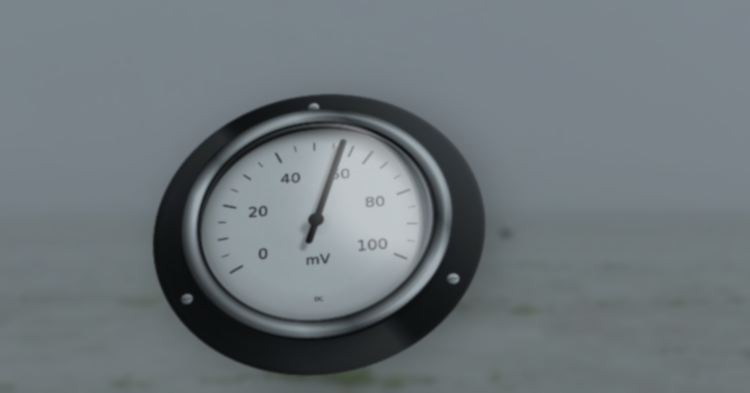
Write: 57.5 mV
